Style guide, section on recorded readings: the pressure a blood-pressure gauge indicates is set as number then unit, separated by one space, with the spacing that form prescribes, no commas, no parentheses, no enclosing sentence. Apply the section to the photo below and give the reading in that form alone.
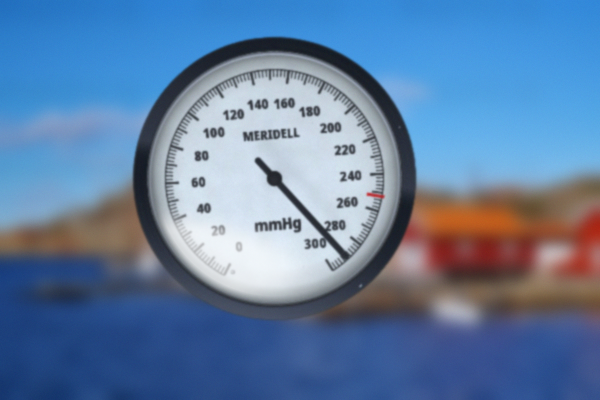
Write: 290 mmHg
